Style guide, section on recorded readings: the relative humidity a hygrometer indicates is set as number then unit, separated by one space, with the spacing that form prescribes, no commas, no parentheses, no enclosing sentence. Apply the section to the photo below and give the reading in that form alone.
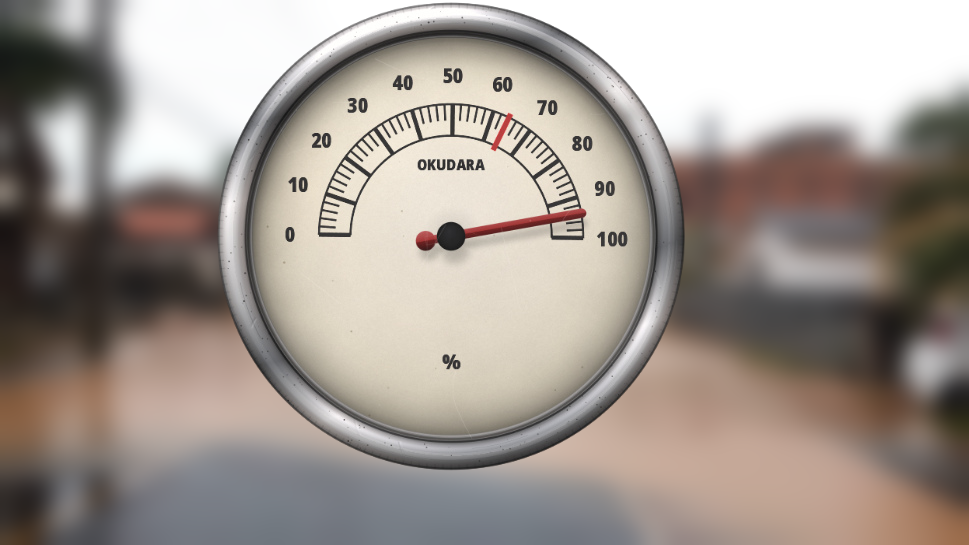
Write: 94 %
